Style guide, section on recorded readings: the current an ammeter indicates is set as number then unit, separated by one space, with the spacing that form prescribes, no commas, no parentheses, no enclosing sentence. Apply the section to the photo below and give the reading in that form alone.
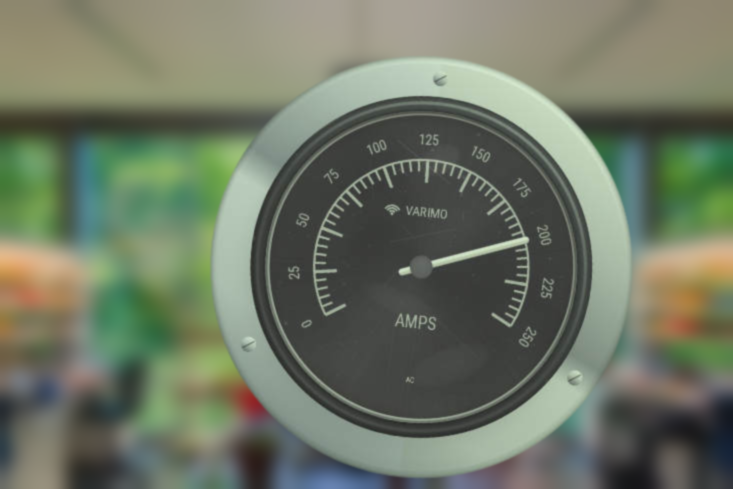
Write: 200 A
